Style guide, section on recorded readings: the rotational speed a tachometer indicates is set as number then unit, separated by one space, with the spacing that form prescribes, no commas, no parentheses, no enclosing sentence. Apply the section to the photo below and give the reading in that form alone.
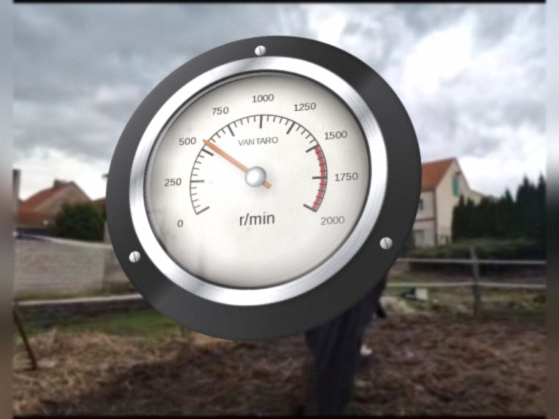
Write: 550 rpm
